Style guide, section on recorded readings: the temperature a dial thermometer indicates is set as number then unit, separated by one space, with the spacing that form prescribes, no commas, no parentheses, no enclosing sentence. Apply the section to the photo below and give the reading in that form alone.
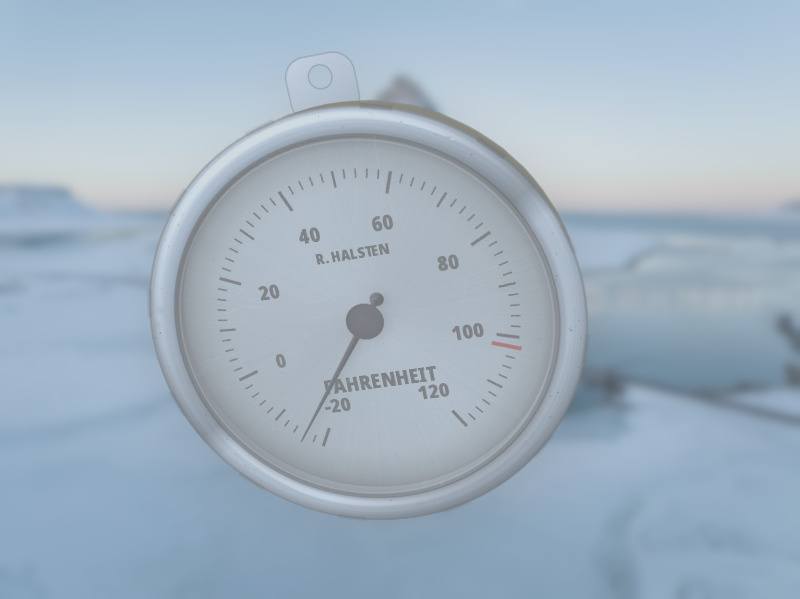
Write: -16 °F
